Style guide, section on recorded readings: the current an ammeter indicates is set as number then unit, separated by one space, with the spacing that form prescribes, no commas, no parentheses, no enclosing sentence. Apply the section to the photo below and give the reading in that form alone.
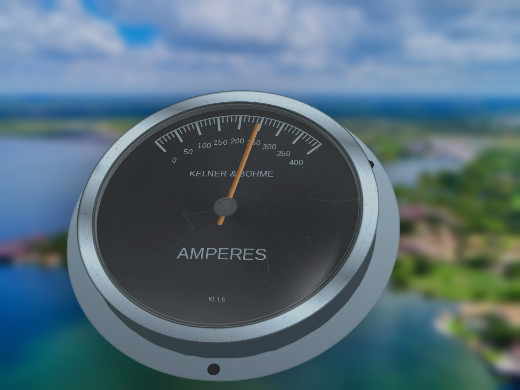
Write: 250 A
